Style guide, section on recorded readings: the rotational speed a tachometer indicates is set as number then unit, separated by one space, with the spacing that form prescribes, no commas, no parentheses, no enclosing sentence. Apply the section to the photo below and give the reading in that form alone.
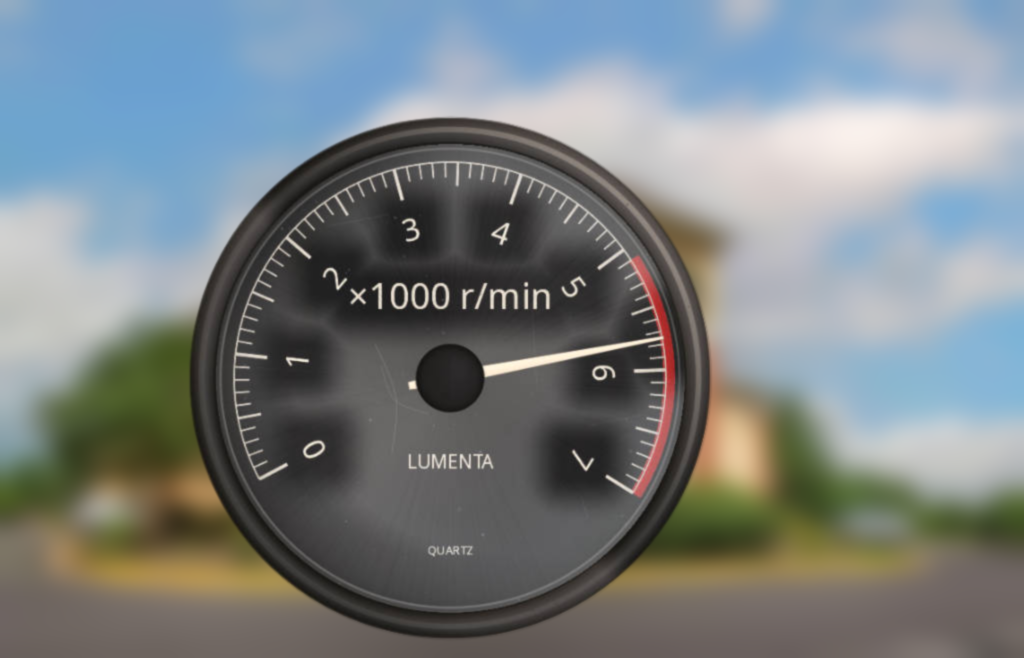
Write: 5750 rpm
